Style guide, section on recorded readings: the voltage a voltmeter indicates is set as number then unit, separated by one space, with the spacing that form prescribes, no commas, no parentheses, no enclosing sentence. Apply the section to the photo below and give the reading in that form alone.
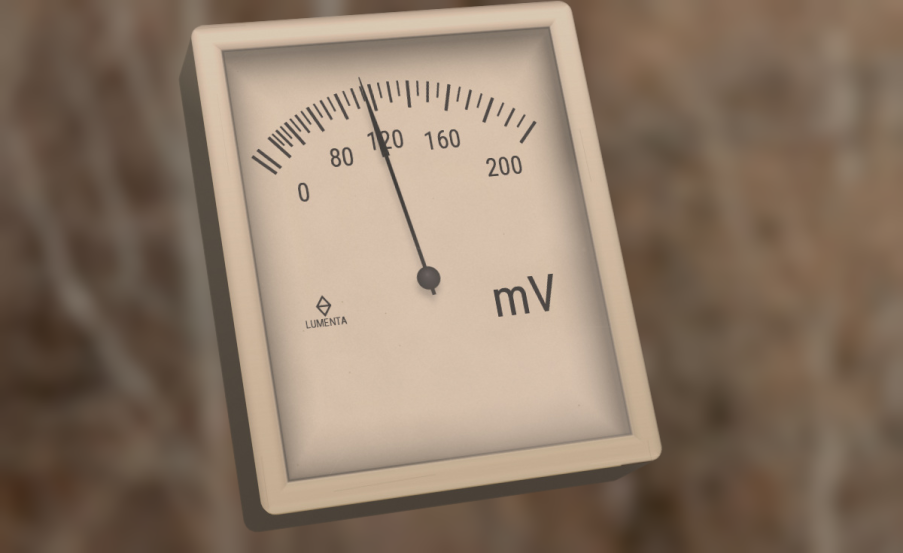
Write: 115 mV
